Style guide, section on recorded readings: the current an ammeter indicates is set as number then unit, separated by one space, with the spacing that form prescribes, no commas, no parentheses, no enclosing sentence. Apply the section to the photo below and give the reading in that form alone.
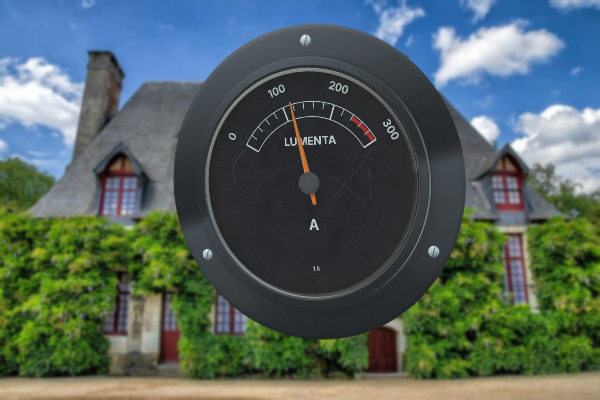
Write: 120 A
